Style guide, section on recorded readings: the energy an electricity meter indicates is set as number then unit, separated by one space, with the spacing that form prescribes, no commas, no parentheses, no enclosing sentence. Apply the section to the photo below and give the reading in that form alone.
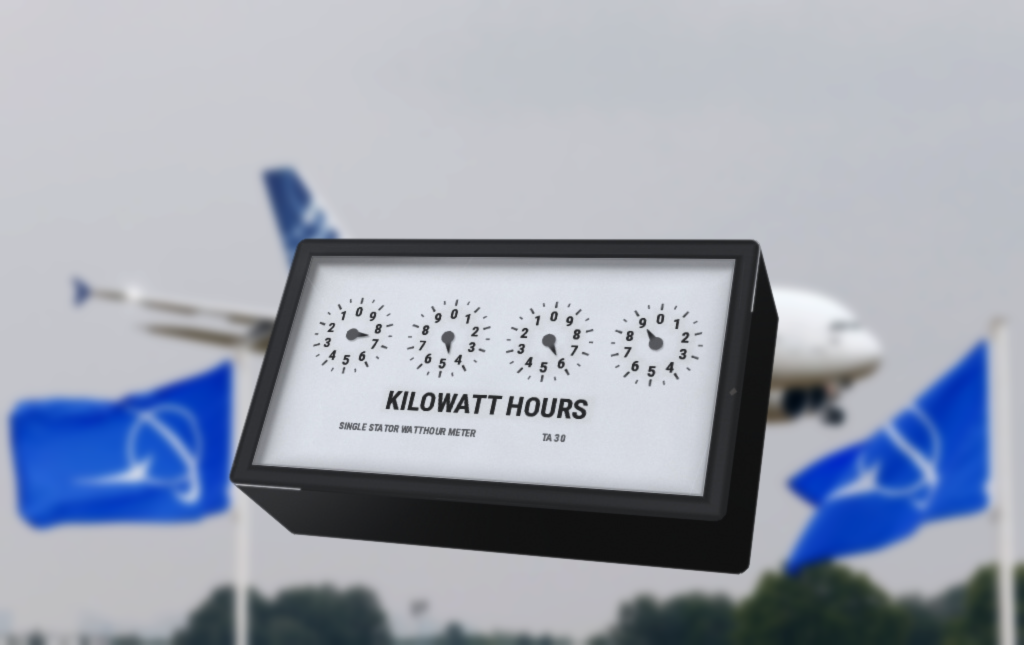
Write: 7459 kWh
